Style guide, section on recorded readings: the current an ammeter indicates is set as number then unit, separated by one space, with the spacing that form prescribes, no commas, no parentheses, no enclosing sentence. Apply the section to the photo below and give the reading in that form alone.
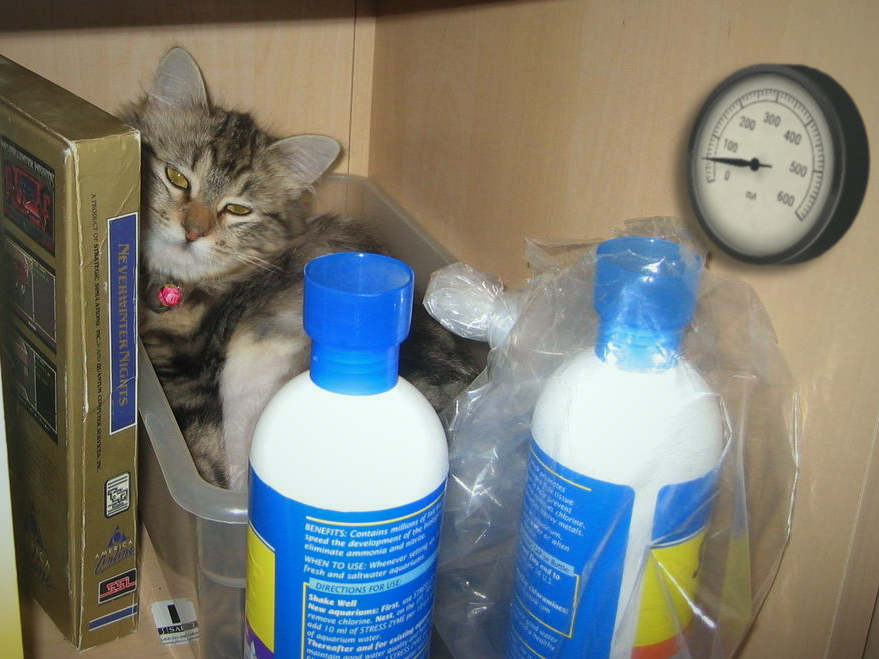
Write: 50 mA
